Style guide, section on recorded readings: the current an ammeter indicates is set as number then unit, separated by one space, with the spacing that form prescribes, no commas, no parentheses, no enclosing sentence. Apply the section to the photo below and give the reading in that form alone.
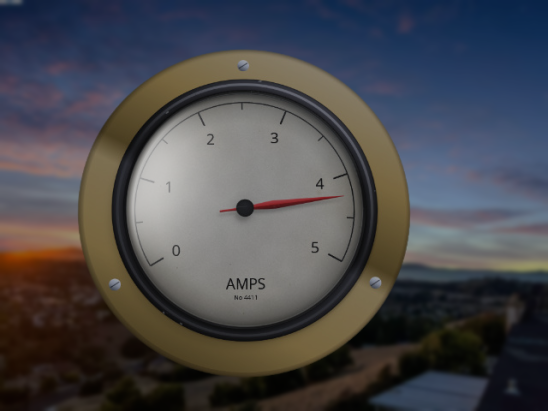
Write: 4.25 A
